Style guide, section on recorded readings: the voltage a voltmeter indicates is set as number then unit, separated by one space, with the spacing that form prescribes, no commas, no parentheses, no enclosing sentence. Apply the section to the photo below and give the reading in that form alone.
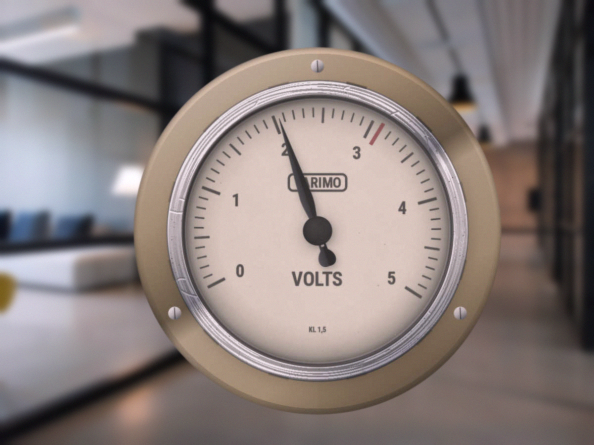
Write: 2.05 V
